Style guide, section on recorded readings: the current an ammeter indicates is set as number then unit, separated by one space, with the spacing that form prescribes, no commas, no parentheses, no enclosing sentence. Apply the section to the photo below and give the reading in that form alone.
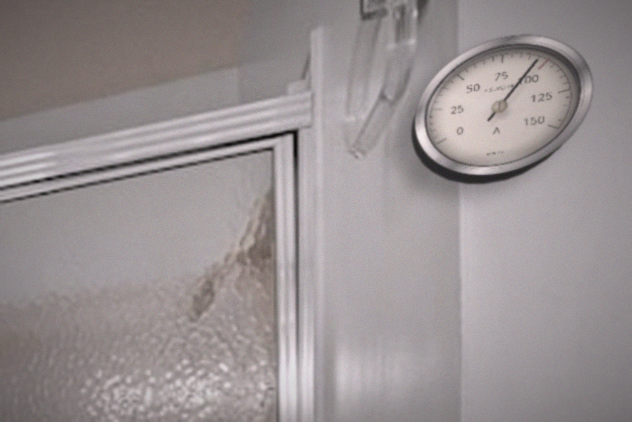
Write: 95 A
